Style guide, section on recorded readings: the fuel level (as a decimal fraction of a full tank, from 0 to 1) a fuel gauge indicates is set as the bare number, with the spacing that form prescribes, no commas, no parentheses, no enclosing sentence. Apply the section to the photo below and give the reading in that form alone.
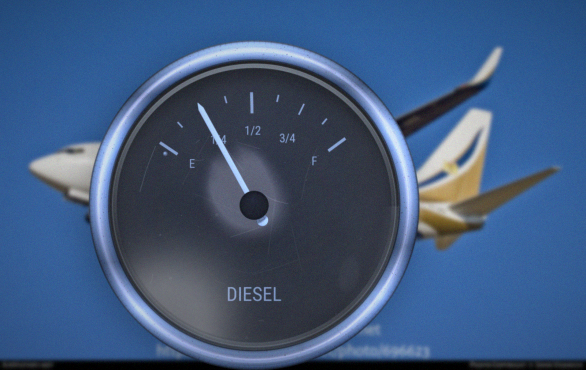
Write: 0.25
